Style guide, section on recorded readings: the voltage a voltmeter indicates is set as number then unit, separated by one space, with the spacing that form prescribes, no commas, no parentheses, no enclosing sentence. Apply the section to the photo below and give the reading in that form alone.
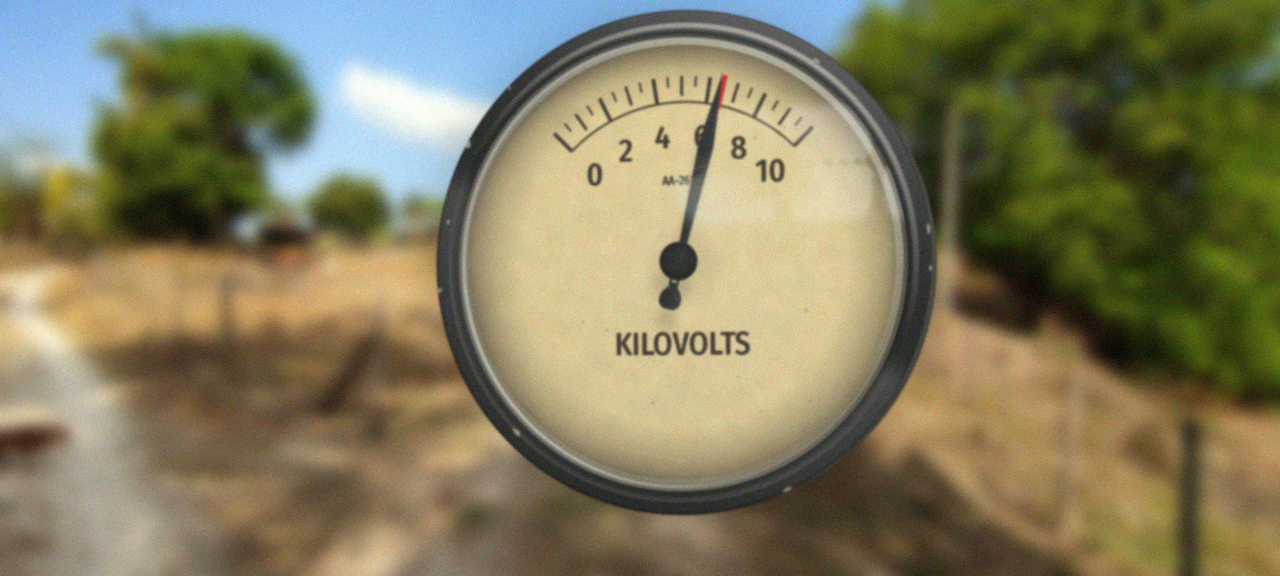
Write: 6.5 kV
